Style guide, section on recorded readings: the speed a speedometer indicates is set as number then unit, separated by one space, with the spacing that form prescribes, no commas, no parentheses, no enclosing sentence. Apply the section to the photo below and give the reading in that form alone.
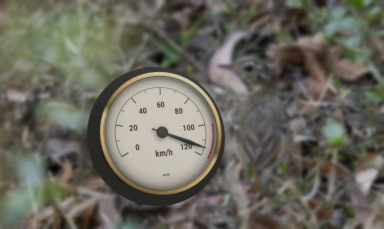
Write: 115 km/h
